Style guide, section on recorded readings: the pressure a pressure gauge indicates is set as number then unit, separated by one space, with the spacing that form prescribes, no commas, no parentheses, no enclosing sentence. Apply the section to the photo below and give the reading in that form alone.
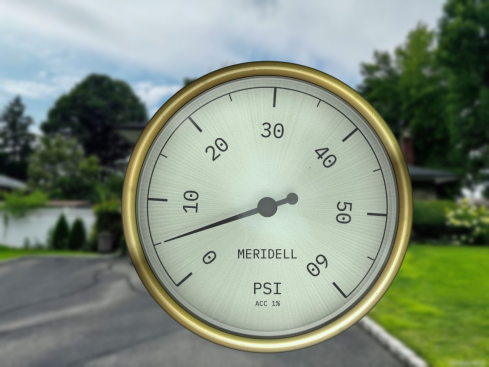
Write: 5 psi
